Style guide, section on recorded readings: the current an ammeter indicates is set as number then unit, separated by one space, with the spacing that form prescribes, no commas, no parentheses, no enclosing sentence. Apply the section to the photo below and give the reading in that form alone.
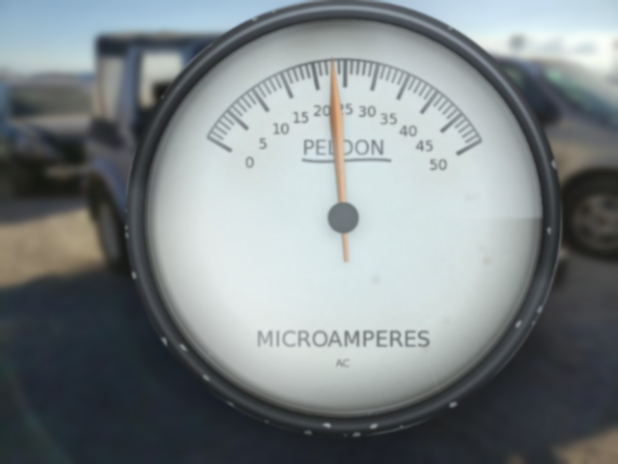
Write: 23 µA
